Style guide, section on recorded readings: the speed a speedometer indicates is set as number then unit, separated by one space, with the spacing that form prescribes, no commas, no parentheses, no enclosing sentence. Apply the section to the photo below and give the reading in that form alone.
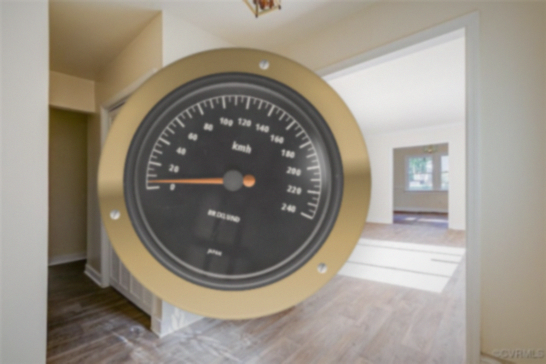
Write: 5 km/h
